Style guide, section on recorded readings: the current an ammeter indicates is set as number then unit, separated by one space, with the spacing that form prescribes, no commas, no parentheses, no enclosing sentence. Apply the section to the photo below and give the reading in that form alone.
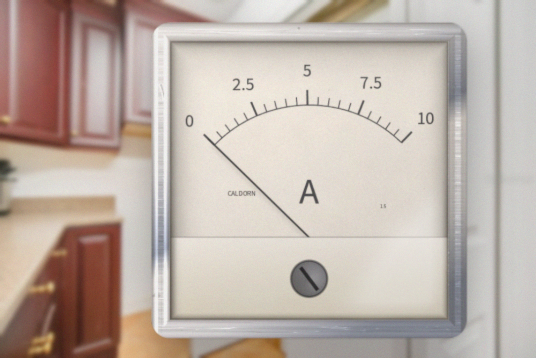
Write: 0 A
